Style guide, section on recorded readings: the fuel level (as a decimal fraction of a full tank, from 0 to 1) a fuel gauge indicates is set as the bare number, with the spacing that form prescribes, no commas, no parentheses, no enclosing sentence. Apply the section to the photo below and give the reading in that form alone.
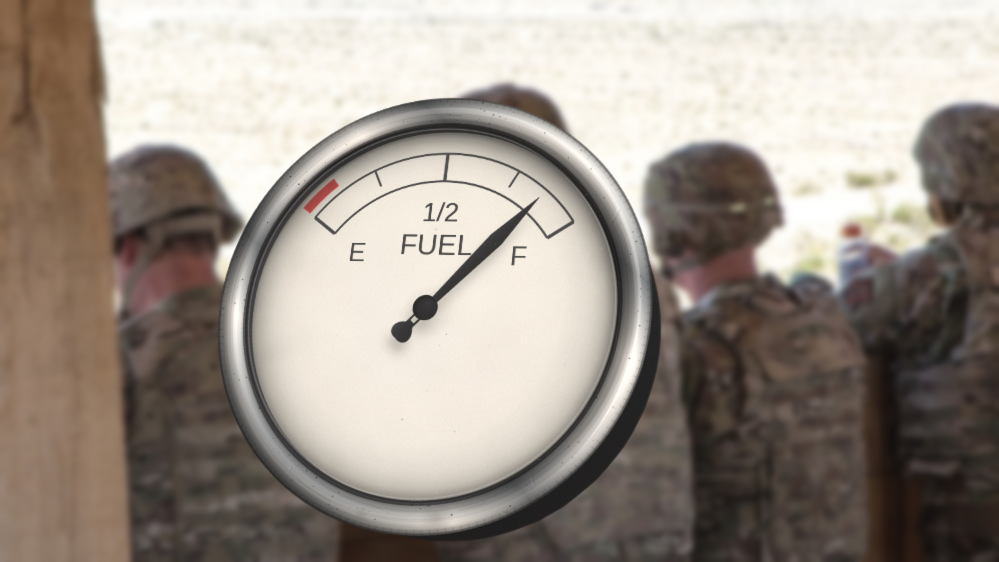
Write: 0.875
